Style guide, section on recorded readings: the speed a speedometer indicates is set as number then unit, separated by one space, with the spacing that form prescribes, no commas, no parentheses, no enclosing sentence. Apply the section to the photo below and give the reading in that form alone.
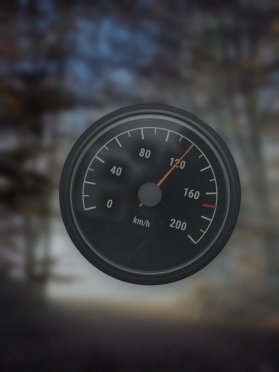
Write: 120 km/h
